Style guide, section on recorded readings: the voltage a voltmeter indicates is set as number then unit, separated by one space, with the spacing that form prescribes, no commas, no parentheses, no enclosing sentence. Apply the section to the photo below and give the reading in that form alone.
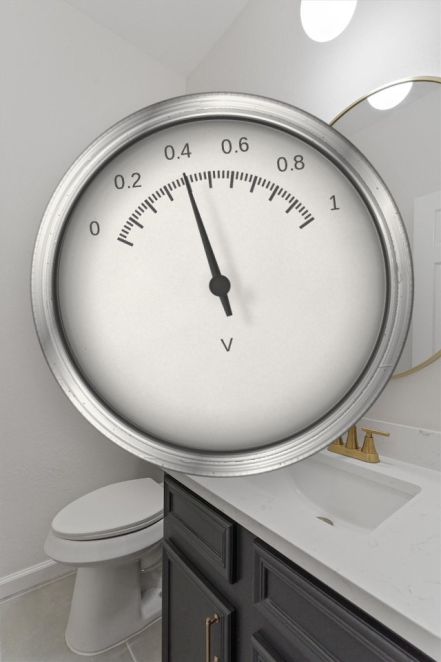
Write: 0.4 V
